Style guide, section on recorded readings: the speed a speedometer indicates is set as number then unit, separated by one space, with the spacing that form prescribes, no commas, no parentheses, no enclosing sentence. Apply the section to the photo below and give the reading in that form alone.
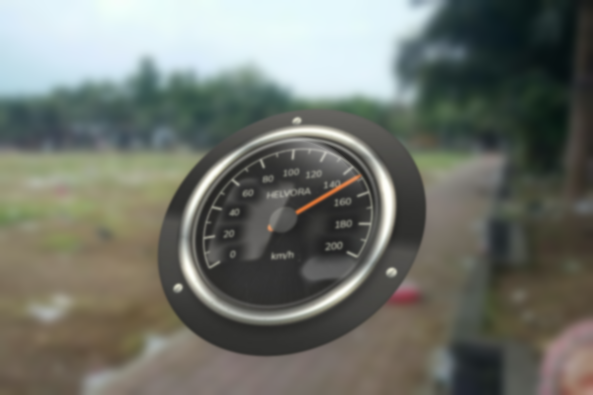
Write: 150 km/h
